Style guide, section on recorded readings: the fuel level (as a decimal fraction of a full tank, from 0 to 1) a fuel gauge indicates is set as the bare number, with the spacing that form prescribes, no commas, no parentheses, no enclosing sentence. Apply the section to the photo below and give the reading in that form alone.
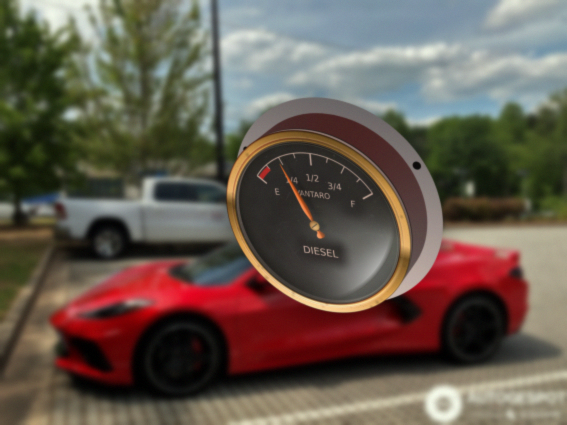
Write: 0.25
